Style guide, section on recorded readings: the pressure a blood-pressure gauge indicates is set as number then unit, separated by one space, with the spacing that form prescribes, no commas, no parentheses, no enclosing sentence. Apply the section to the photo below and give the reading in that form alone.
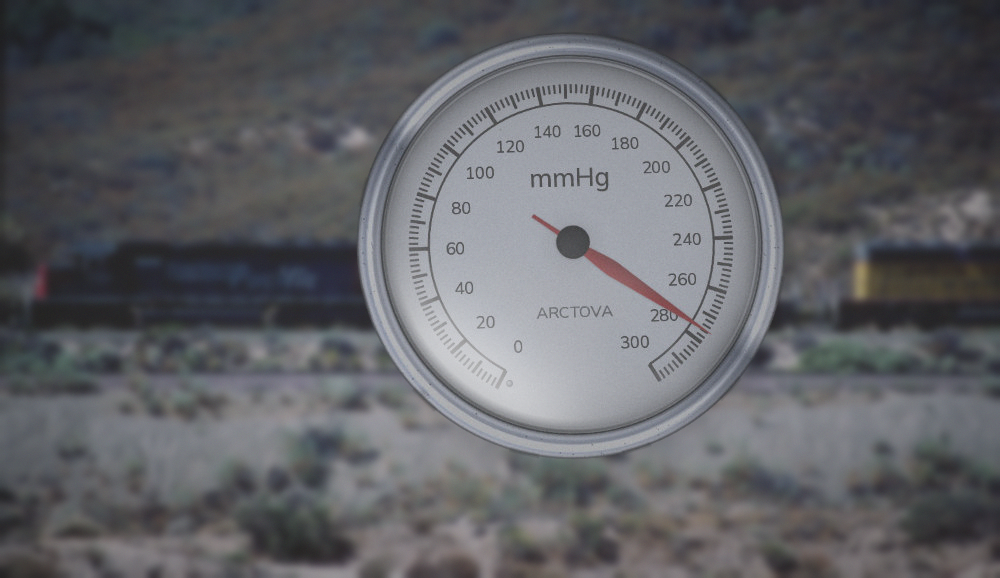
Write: 276 mmHg
